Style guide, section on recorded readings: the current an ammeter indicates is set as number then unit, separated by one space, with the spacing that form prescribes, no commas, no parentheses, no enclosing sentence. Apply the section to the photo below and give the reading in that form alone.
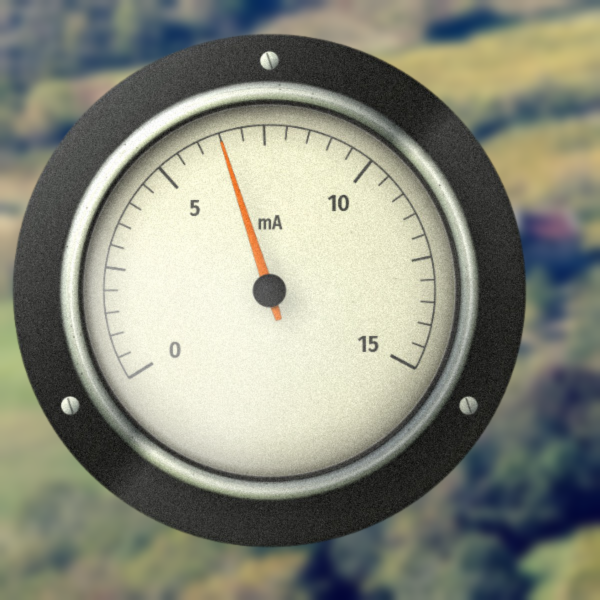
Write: 6.5 mA
